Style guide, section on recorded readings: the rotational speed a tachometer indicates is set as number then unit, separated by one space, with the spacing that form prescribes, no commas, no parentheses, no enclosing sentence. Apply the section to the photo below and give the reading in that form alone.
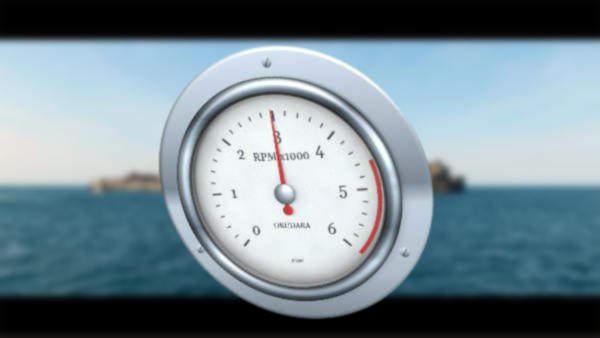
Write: 3000 rpm
